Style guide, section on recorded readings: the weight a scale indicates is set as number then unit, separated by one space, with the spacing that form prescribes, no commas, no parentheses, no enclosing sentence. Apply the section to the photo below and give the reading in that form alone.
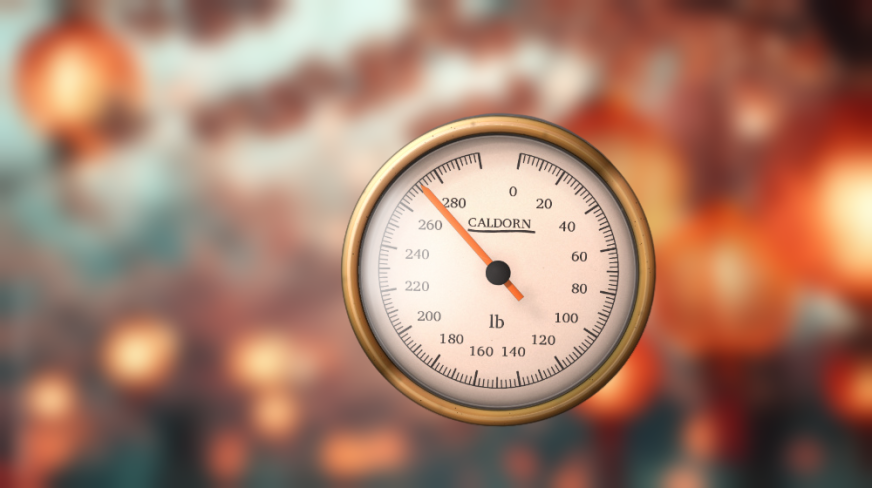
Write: 272 lb
